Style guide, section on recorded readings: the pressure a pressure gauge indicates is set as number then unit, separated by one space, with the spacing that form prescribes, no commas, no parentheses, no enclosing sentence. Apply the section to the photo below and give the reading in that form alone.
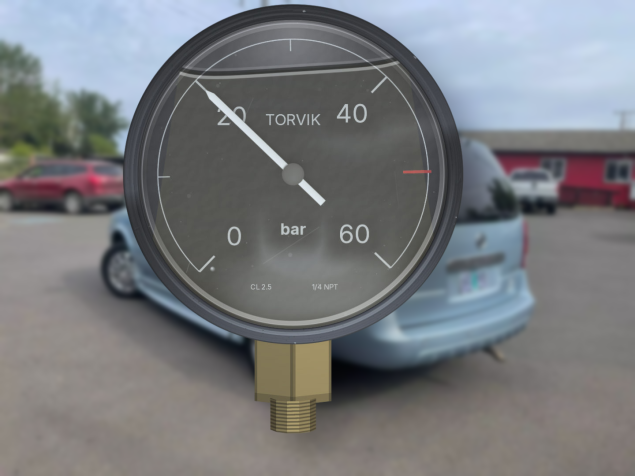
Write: 20 bar
